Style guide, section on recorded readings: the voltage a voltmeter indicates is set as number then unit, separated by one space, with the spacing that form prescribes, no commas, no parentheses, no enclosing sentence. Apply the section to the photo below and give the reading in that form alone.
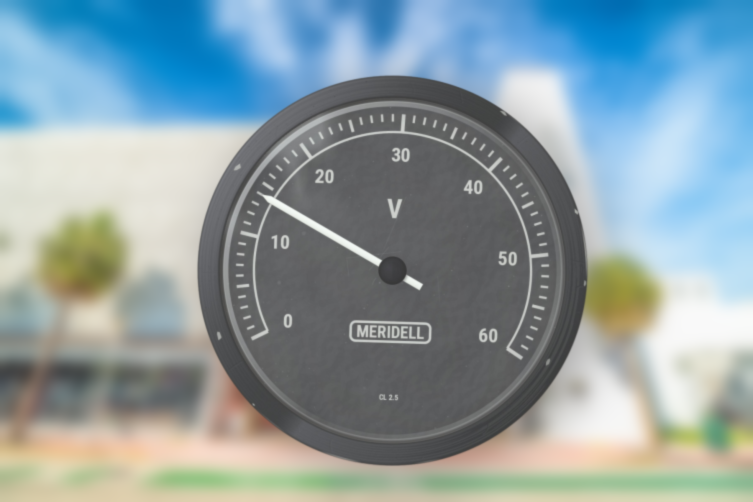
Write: 14 V
